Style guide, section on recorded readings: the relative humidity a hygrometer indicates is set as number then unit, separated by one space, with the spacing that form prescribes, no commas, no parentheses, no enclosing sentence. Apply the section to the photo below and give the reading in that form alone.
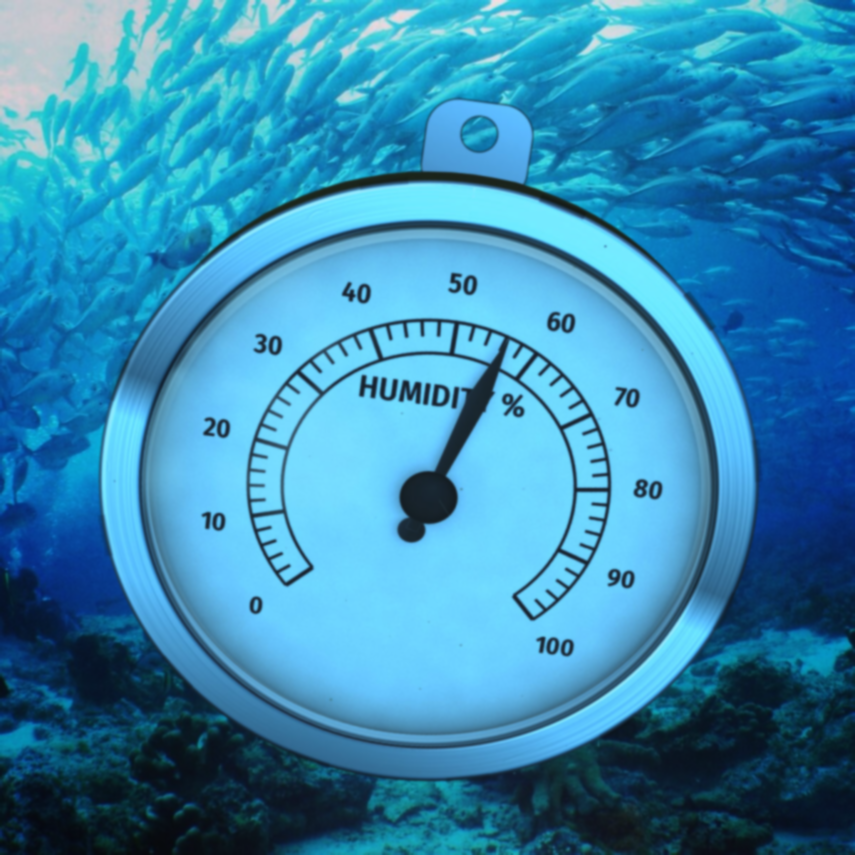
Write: 56 %
